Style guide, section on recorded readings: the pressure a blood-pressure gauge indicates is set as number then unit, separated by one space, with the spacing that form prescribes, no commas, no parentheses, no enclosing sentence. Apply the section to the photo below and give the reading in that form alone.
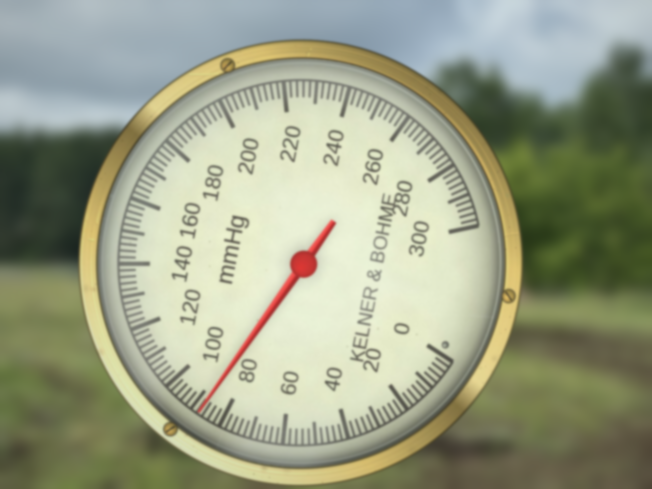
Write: 88 mmHg
